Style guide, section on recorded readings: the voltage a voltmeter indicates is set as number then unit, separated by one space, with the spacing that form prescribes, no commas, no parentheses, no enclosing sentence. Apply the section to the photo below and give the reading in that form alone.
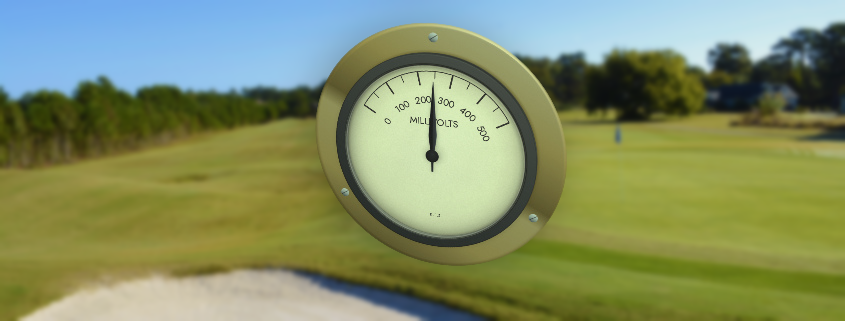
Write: 250 mV
